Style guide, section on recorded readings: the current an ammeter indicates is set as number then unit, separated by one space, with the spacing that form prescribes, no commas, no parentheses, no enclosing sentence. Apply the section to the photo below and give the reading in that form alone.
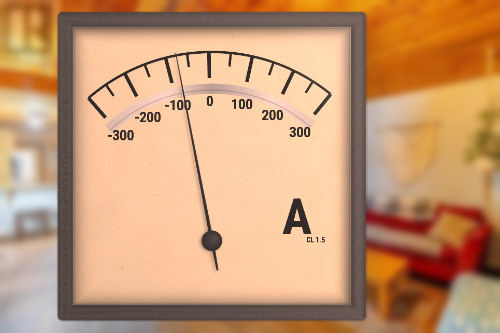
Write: -75 A
